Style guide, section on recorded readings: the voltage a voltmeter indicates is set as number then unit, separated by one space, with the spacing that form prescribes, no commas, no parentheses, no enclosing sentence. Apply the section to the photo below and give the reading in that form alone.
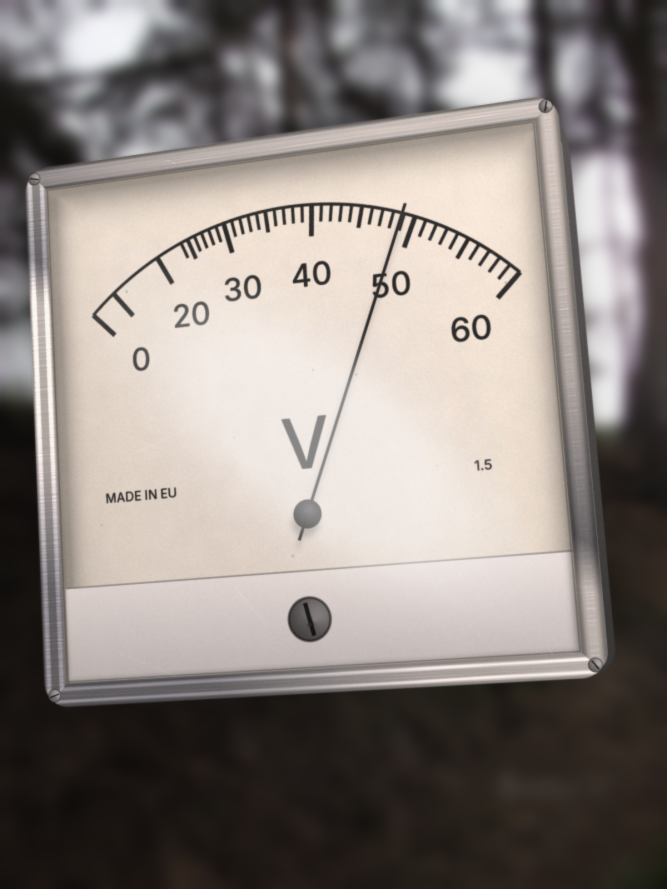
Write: 49 V
